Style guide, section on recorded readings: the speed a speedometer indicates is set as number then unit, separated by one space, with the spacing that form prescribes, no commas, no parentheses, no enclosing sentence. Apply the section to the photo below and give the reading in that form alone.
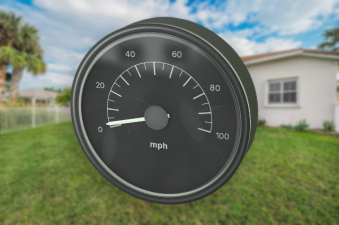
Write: 2.5 mph
